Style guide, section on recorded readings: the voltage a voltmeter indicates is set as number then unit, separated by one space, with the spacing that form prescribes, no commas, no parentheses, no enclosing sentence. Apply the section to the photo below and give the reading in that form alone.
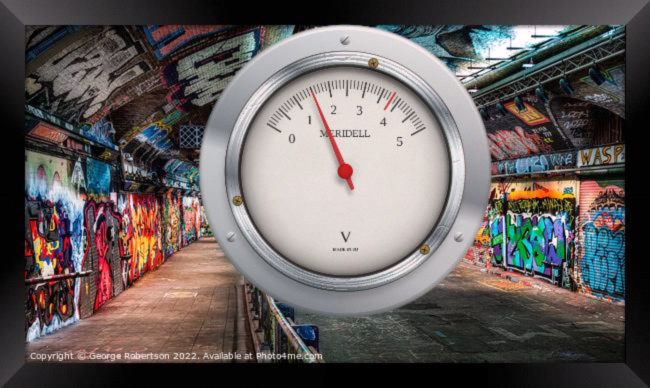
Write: 1.5 V
